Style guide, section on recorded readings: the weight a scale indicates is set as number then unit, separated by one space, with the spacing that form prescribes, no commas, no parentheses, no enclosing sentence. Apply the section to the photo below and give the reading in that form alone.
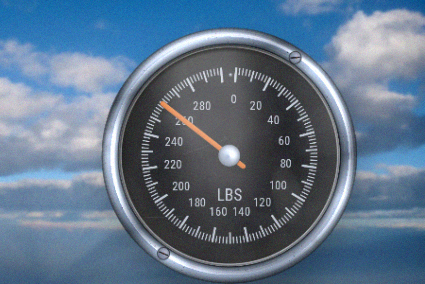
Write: 260 lb
